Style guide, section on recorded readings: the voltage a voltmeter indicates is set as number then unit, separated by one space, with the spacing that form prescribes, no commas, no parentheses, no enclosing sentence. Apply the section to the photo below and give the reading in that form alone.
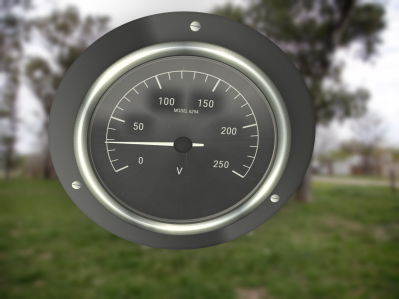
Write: 30 V
